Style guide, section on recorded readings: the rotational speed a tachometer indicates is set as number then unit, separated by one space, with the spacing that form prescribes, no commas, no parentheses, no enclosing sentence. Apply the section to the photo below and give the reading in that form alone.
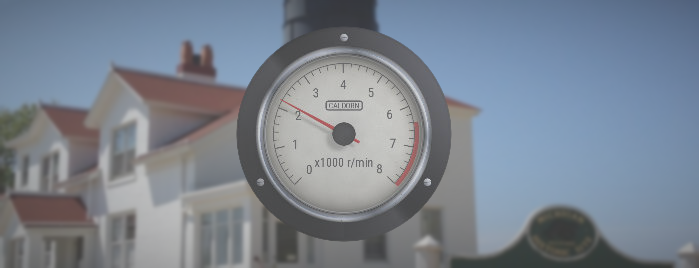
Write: 2200 rpm
